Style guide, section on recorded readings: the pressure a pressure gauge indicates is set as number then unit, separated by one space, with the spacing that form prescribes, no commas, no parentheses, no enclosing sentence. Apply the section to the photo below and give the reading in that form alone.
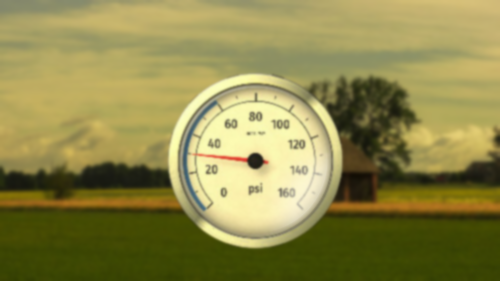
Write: 30 psi
